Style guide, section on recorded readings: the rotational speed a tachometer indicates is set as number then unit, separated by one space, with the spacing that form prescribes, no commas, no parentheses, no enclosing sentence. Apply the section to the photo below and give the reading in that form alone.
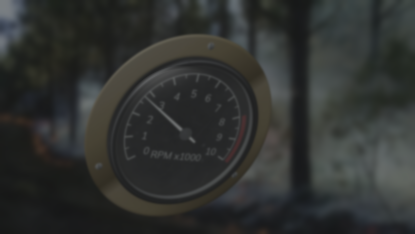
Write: 2750 rpm
